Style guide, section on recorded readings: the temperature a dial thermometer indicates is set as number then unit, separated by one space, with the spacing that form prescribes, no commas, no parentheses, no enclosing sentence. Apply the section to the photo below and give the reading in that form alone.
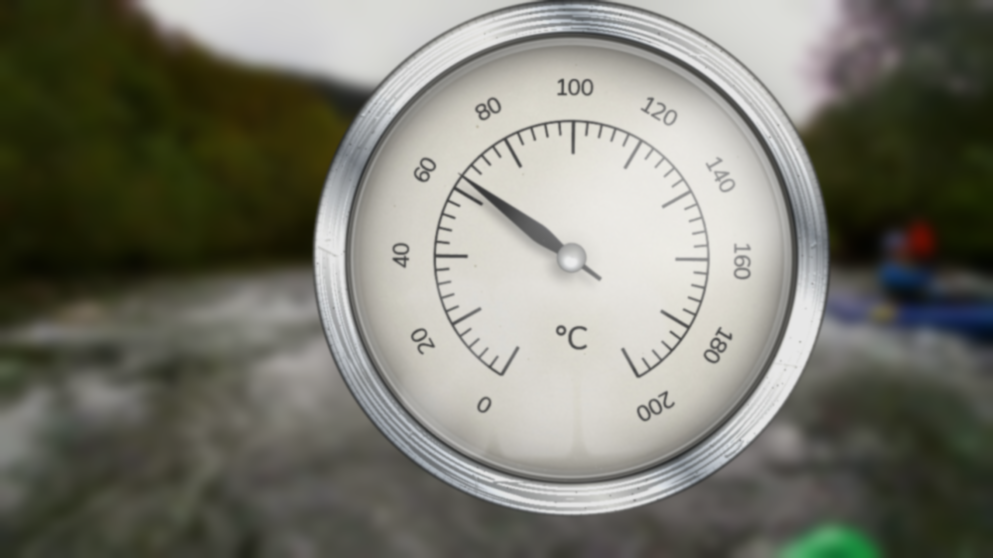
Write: 64 °C
